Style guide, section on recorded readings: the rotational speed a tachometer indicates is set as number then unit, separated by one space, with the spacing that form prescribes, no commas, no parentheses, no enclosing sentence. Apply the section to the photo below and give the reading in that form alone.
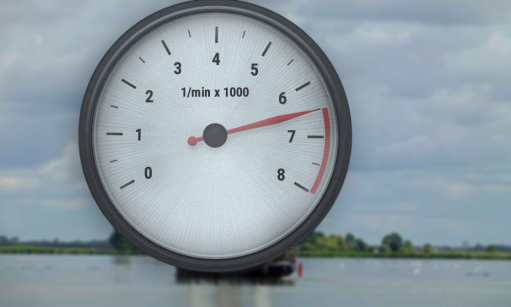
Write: 6500 rpm
